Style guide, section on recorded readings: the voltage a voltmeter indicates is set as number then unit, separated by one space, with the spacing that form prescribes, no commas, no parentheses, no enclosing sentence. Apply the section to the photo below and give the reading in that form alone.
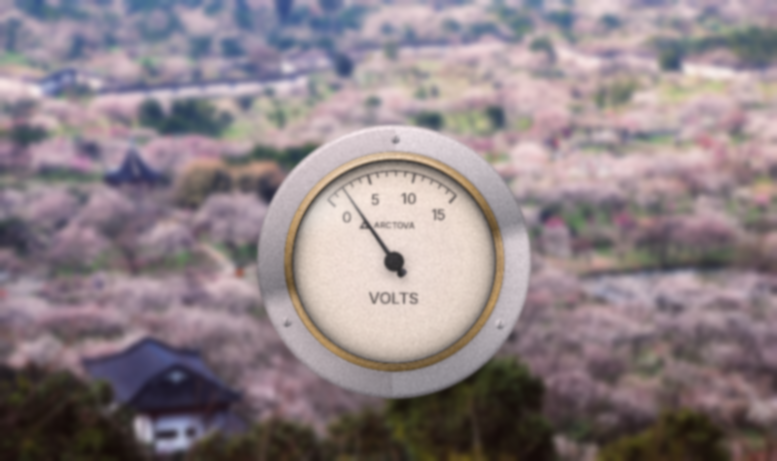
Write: 2 V
